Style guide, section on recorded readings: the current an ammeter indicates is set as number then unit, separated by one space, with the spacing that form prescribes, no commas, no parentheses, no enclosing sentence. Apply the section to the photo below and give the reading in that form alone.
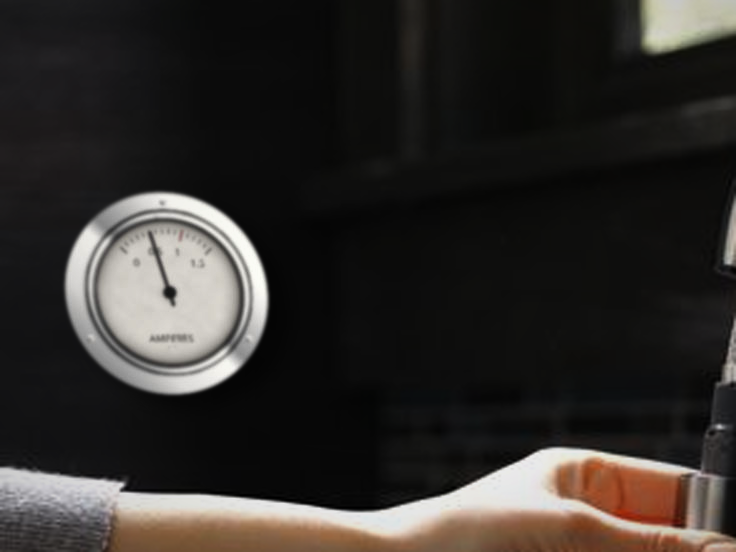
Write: 0.5 A
